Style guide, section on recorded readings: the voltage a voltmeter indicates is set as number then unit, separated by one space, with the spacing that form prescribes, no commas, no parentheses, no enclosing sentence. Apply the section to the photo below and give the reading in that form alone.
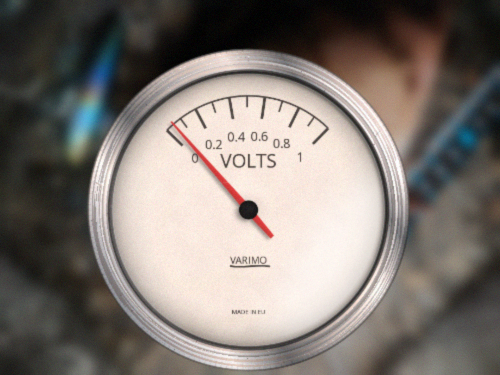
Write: 0.05 V
